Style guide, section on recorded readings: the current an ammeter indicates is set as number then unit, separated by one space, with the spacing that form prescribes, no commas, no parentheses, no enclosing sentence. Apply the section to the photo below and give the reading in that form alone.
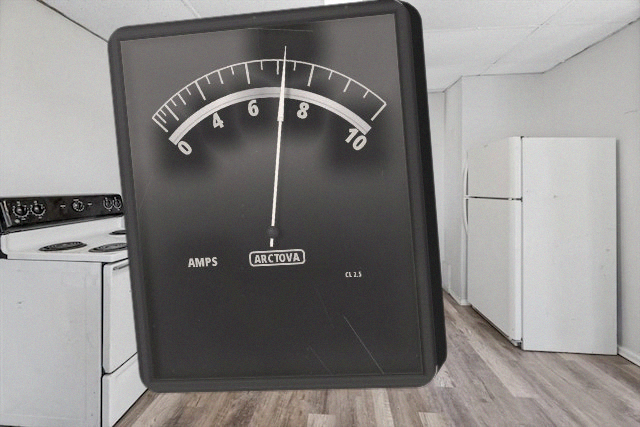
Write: 7.25 A
